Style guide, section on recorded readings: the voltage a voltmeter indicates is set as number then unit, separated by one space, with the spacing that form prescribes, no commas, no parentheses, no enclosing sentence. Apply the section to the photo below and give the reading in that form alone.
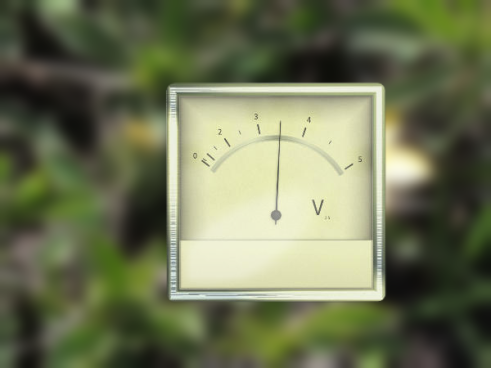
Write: 3.5 V
